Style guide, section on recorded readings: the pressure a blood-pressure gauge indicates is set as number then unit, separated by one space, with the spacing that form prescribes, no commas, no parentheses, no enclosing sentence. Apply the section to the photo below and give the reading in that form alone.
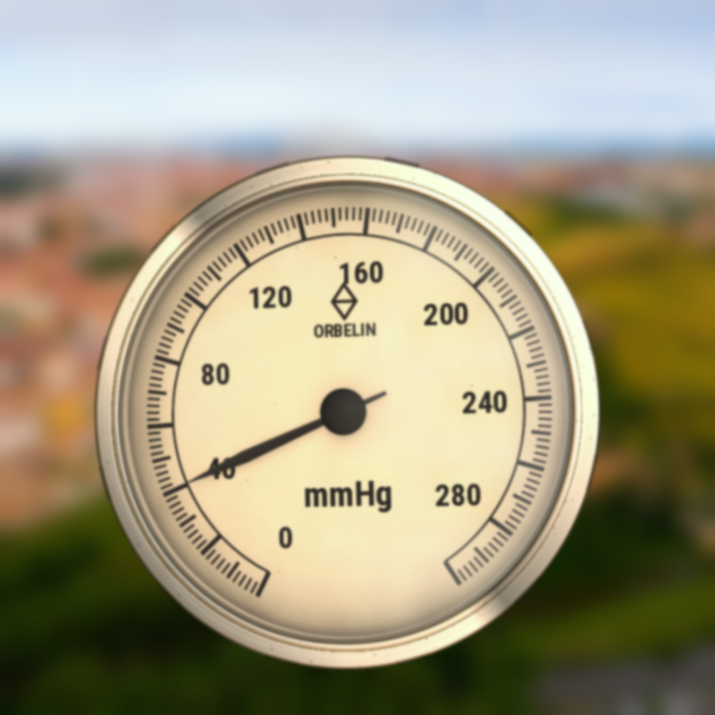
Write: 40 mmHg
